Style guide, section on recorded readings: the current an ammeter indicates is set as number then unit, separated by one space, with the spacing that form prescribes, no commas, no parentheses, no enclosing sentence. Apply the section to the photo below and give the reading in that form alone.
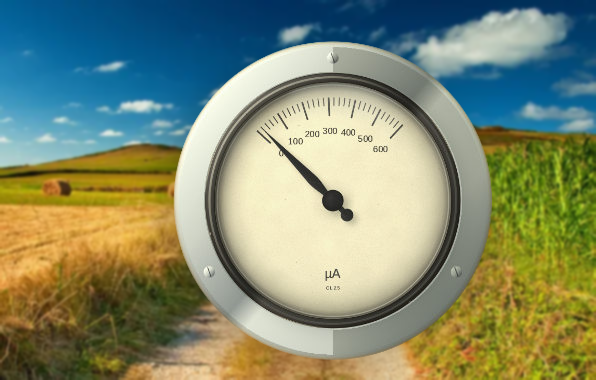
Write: 20 µA
